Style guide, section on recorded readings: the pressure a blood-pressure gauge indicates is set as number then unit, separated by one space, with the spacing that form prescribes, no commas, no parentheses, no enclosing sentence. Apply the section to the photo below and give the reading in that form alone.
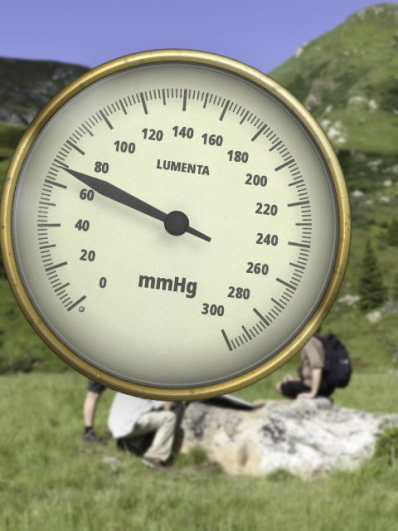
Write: 68 mmHg
